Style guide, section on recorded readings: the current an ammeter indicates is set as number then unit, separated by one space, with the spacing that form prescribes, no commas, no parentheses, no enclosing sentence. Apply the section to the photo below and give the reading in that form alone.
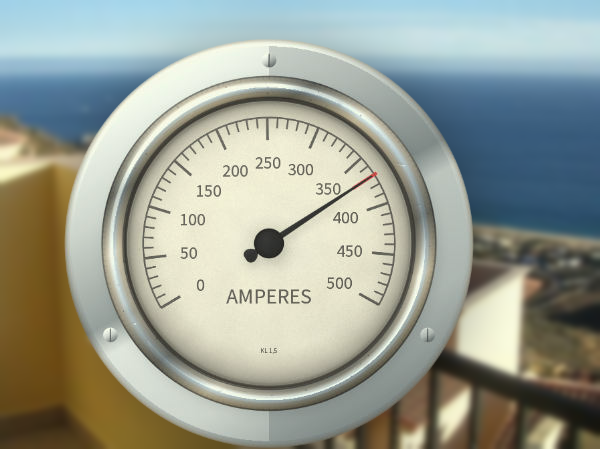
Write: 370 A
